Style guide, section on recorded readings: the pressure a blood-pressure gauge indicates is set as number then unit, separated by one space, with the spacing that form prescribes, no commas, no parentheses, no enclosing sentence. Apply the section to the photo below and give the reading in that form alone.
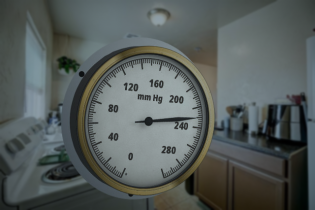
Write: 230 mmHg
